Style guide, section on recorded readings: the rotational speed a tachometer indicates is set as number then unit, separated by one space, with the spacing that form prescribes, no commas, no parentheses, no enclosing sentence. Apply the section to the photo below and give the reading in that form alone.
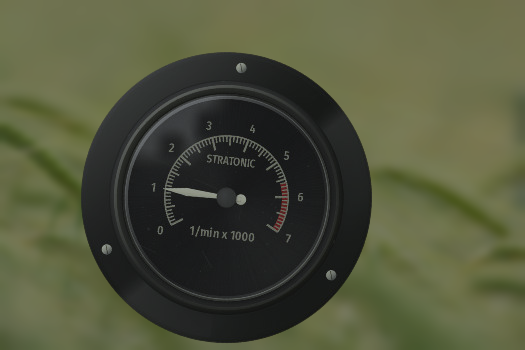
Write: 1000 rpm
